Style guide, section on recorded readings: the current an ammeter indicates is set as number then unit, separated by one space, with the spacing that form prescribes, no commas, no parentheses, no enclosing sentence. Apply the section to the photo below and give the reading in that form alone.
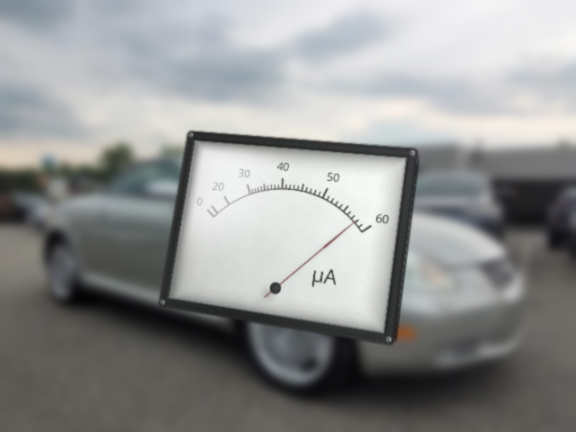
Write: 58 µA
